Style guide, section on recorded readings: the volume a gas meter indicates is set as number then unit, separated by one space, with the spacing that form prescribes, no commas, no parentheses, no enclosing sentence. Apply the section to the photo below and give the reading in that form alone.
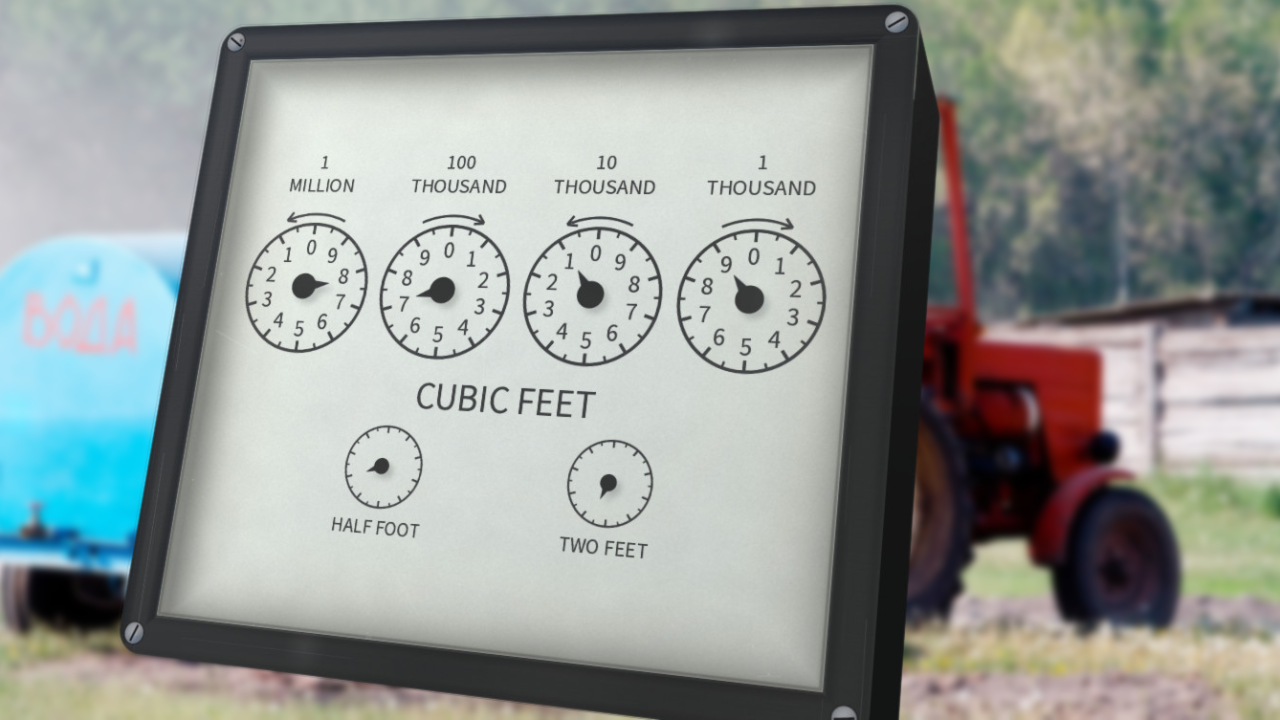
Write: 770900 ft³
